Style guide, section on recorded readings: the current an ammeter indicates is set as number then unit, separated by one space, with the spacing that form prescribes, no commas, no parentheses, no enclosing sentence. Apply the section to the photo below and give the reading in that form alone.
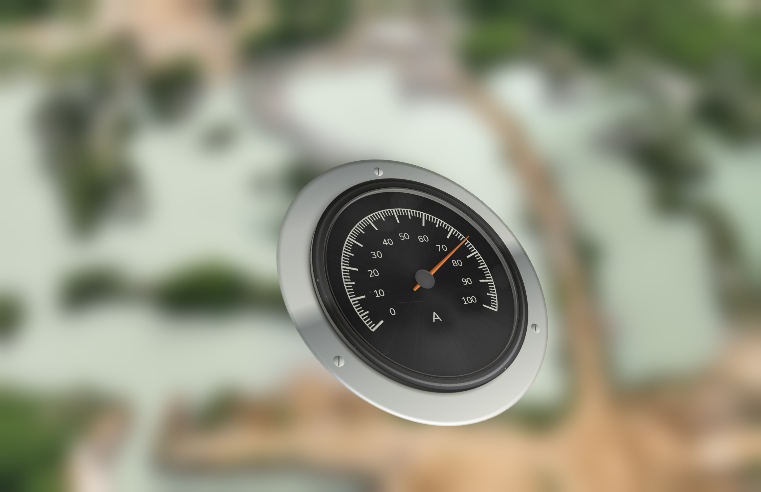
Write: 75 A
